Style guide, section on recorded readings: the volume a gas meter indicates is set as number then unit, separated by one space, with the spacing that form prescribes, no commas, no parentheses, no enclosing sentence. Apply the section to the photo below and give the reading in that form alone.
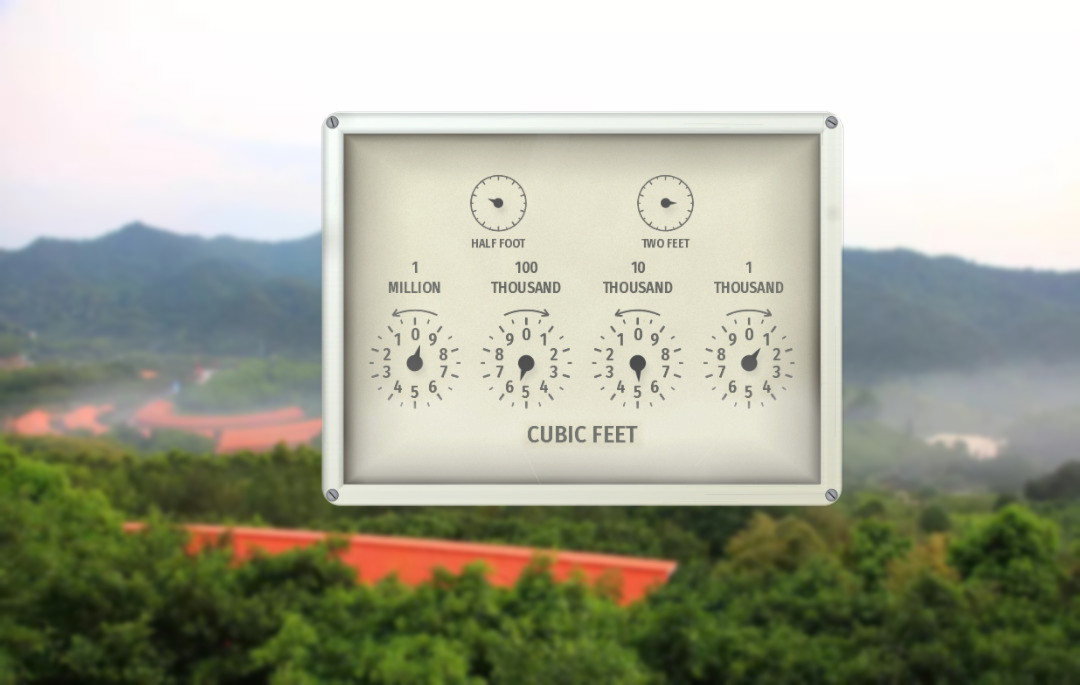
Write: 955100 ft³
